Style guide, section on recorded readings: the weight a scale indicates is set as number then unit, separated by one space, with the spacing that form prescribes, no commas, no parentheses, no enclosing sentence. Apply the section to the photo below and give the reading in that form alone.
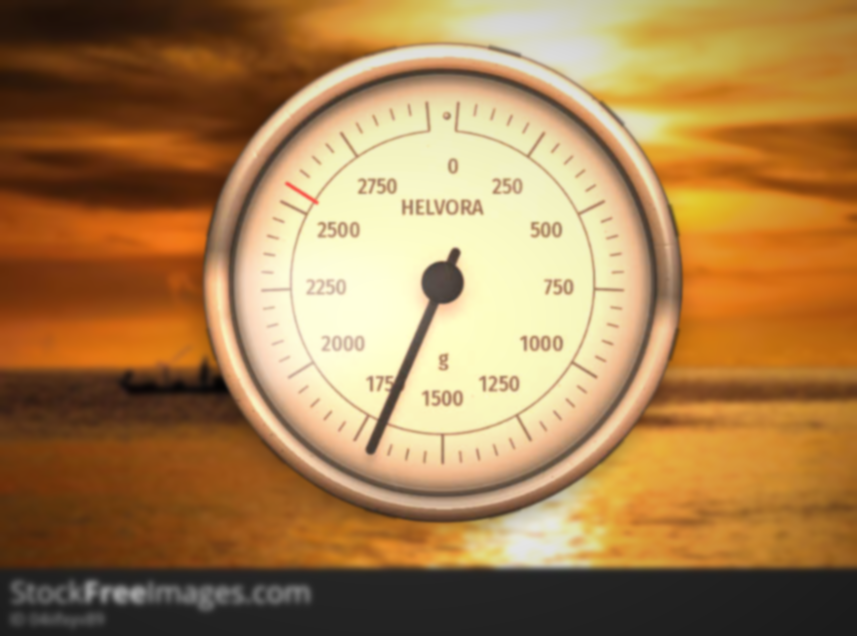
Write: 1700 g
